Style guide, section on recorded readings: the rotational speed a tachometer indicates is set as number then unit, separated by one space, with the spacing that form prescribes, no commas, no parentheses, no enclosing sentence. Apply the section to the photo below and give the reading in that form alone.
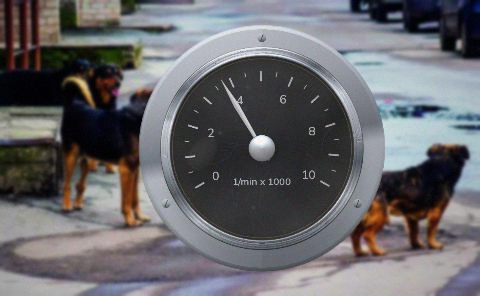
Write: 3750 rpm
